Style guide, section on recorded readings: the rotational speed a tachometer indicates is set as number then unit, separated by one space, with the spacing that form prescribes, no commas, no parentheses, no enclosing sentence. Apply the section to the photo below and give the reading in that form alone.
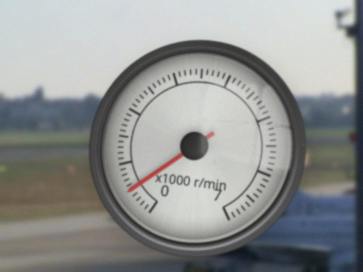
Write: 500 rpm
